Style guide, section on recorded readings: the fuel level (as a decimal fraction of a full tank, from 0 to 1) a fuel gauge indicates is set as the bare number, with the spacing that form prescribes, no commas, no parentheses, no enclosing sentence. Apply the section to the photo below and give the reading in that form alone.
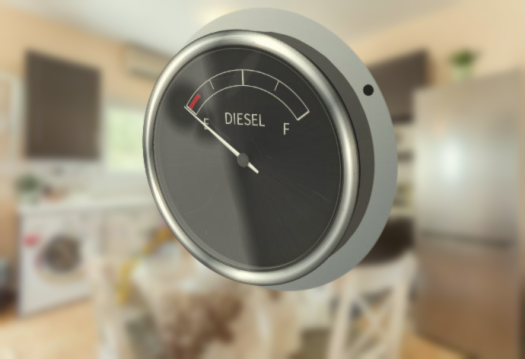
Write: 0
